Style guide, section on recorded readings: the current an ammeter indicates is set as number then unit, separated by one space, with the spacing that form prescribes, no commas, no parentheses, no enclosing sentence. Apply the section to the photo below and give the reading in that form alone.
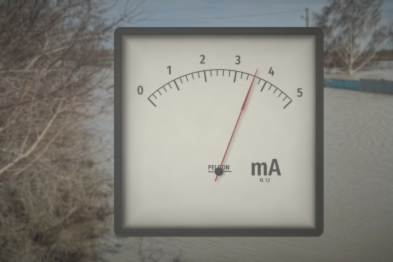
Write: 3.6 mA
